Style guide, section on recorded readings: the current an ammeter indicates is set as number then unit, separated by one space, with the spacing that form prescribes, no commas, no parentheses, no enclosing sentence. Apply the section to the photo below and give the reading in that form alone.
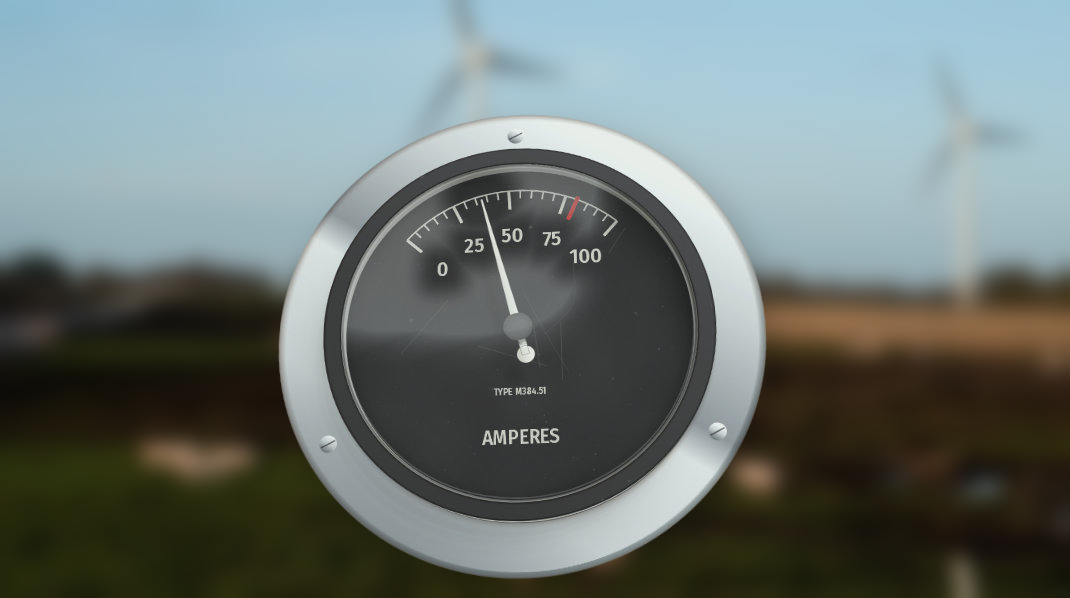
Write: 37.5 A
